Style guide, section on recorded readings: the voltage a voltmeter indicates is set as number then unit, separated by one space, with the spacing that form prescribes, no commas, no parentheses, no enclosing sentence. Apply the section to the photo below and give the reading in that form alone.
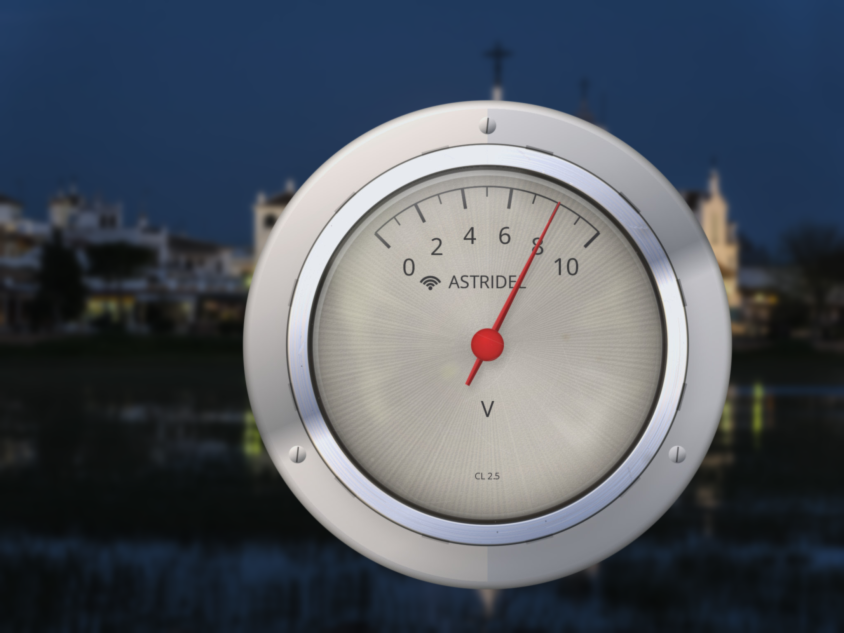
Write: 8 V
